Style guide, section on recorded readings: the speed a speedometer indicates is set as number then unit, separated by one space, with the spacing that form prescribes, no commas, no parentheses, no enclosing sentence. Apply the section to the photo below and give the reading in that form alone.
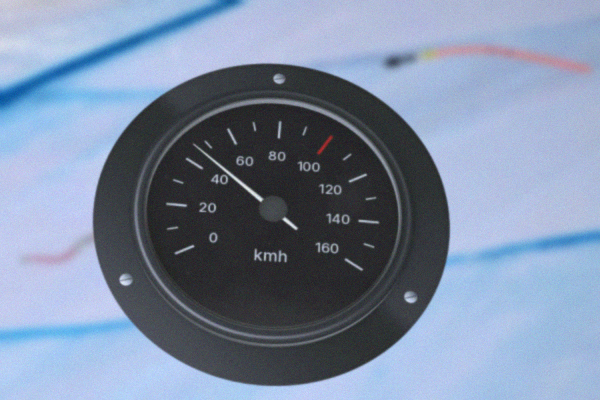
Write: 45 km/h
